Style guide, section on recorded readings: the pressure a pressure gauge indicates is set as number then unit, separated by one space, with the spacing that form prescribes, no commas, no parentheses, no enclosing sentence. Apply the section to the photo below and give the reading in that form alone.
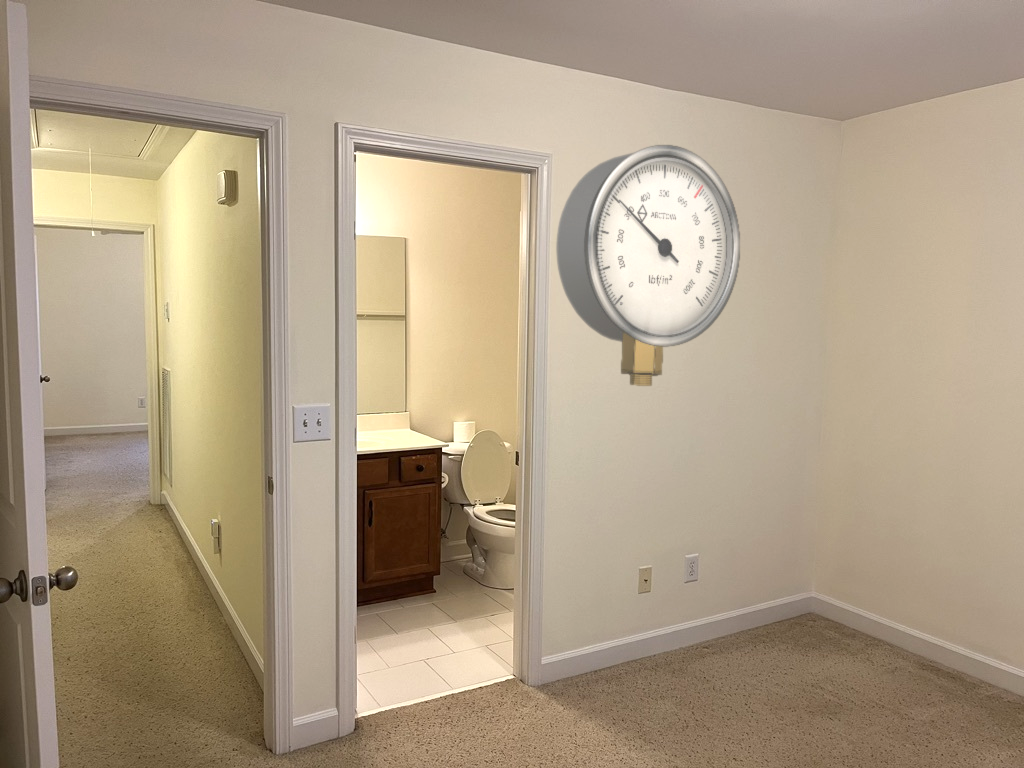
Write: 300 psi
